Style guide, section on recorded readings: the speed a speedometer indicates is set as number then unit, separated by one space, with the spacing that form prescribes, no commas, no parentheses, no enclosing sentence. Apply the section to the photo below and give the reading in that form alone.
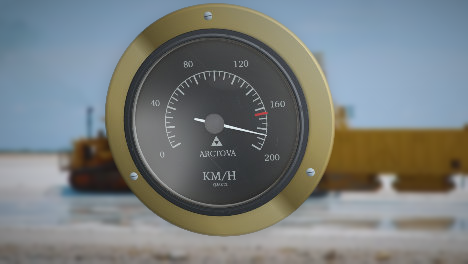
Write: 185 km/h
